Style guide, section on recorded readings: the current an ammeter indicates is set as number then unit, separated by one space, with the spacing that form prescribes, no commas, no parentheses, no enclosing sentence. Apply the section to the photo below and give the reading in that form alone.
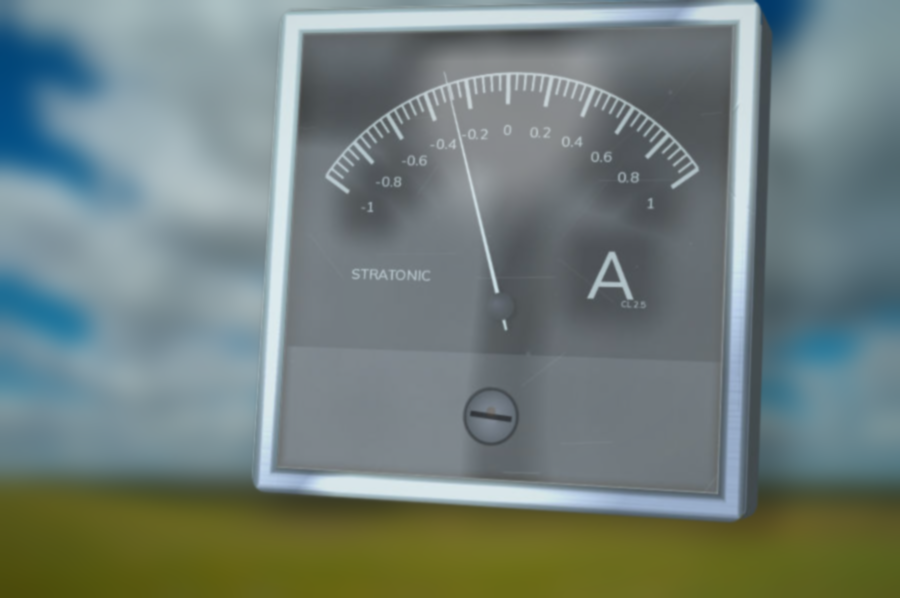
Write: -0.28 A
